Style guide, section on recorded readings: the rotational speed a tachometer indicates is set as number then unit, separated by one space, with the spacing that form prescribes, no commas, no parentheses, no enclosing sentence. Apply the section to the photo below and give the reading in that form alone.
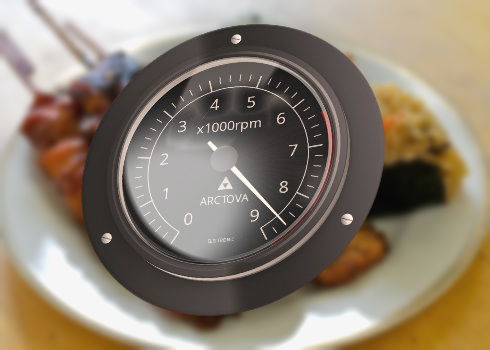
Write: 8600 rpm
